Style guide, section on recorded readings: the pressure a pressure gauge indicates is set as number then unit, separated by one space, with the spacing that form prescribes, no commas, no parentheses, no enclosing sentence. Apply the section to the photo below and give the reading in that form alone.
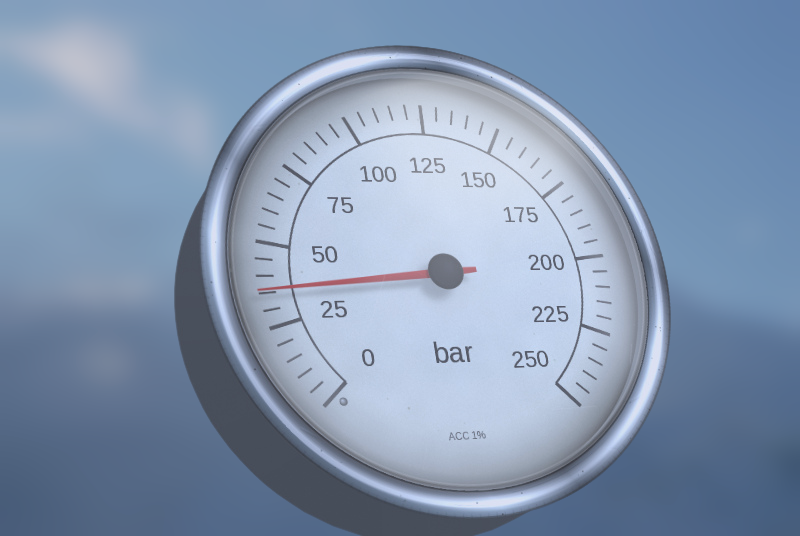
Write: 35 bar
